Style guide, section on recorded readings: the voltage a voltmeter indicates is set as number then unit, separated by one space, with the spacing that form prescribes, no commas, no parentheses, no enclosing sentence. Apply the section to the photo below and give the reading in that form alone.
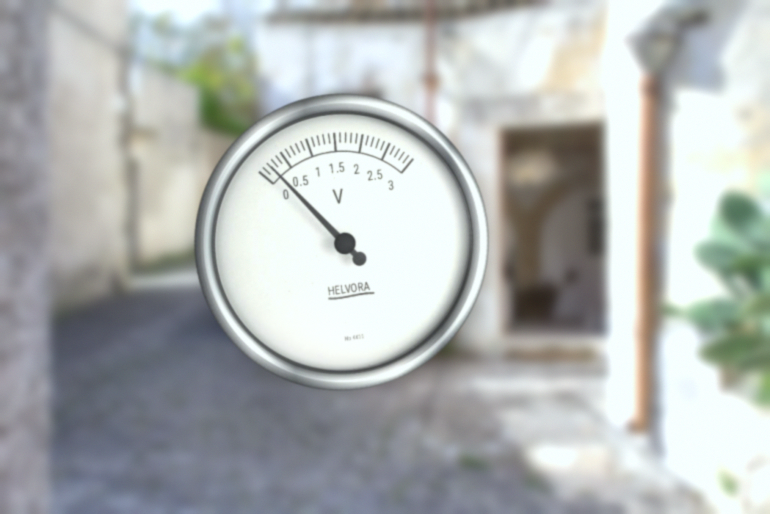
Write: 0.2 V
